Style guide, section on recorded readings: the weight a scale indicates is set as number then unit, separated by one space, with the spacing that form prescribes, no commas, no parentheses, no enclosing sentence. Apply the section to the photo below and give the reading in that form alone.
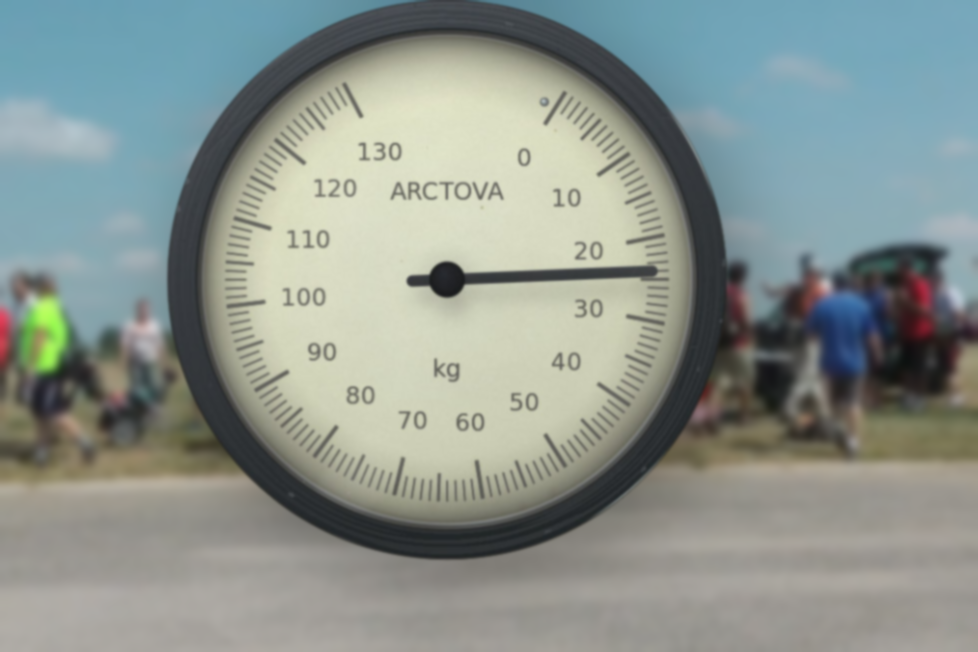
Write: 24 kg
